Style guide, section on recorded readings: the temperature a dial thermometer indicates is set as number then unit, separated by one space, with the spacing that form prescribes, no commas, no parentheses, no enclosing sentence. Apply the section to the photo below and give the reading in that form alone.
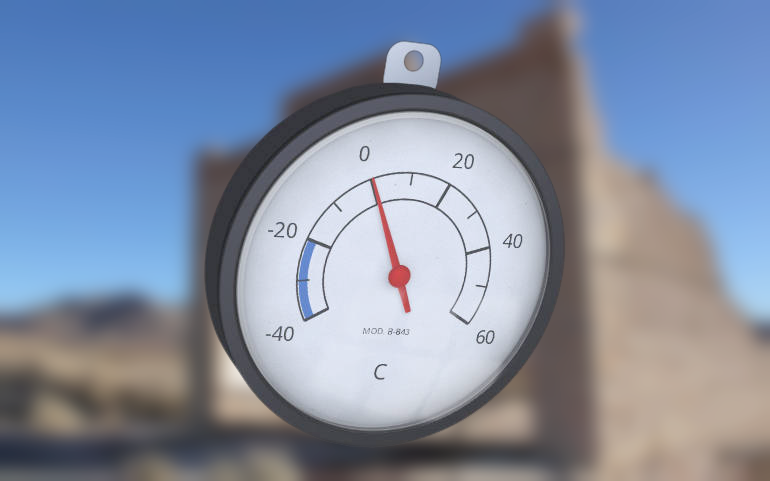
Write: 0 °C
